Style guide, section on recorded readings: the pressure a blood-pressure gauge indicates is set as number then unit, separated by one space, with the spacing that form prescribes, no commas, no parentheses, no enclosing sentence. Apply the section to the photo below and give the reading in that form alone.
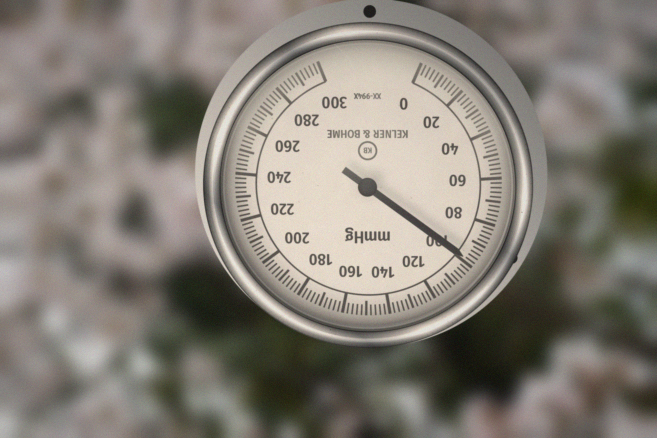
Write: 98 mmHg
